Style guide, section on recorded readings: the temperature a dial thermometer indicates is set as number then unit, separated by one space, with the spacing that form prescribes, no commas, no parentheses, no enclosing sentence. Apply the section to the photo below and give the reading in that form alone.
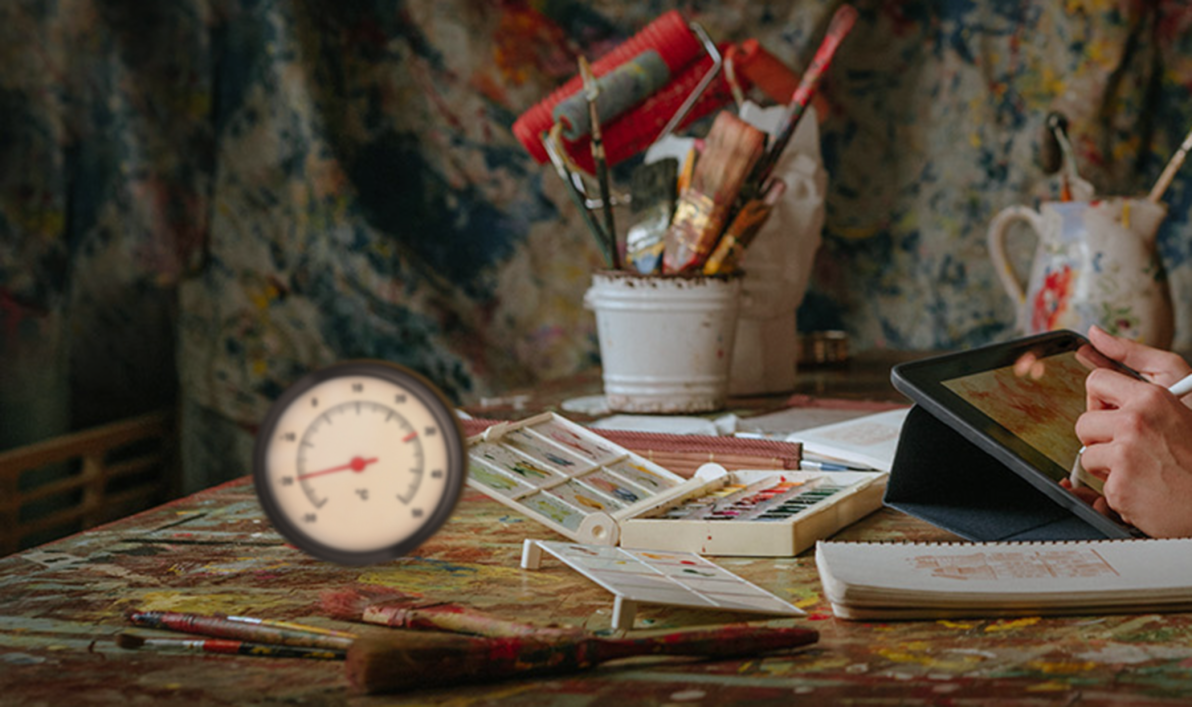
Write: -20 °C
